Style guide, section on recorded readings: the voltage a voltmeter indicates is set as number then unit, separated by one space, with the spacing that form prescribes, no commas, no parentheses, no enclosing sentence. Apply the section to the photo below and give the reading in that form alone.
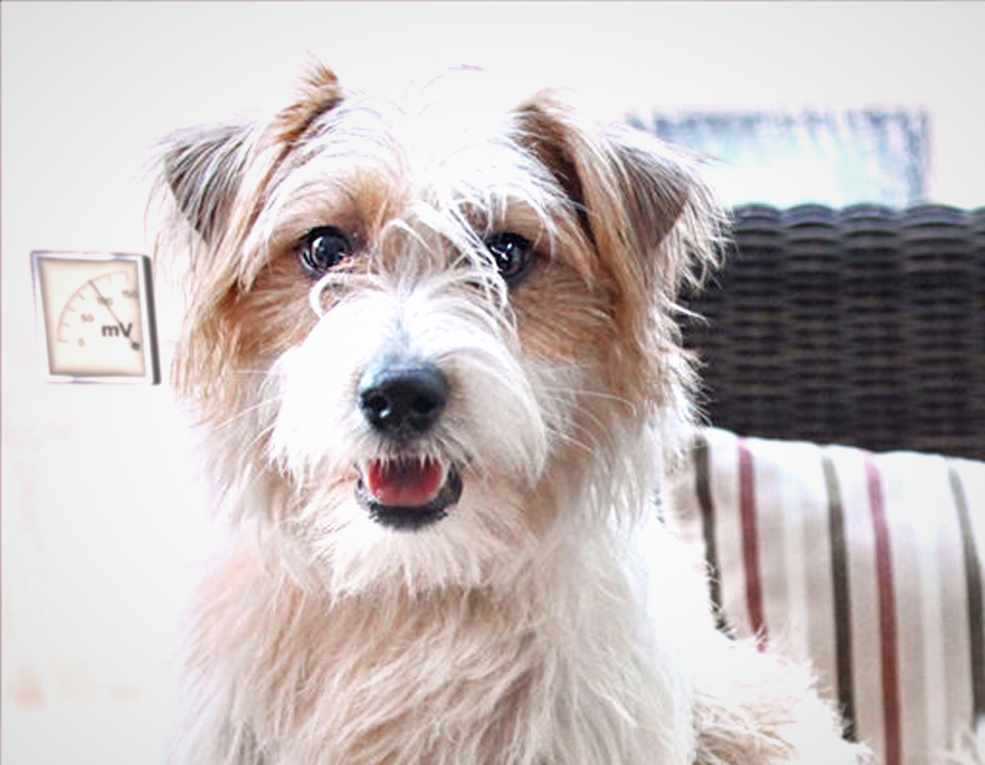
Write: 100 mV
